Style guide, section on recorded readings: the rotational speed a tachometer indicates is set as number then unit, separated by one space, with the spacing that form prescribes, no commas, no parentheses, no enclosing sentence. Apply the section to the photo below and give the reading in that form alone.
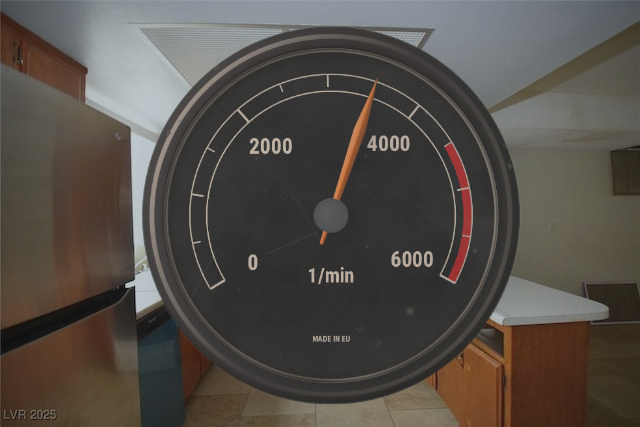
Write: 3500 rpm
